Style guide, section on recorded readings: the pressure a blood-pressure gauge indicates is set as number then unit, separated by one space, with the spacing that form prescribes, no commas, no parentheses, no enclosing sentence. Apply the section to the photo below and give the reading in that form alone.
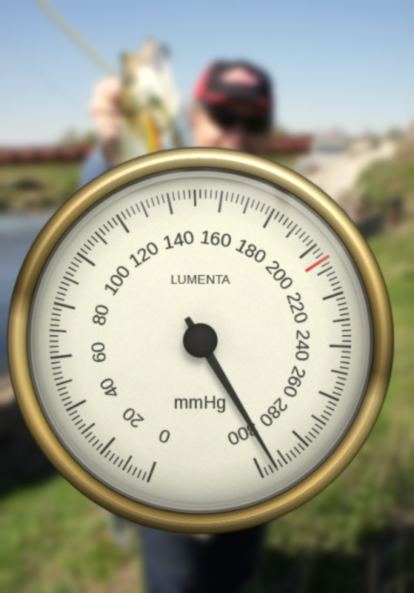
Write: 294 mmHg
